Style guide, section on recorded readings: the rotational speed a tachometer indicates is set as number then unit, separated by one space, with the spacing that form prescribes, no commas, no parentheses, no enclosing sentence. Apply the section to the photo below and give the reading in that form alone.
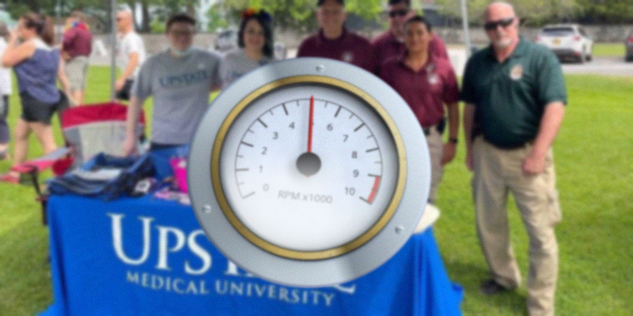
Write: 5000 rpm
